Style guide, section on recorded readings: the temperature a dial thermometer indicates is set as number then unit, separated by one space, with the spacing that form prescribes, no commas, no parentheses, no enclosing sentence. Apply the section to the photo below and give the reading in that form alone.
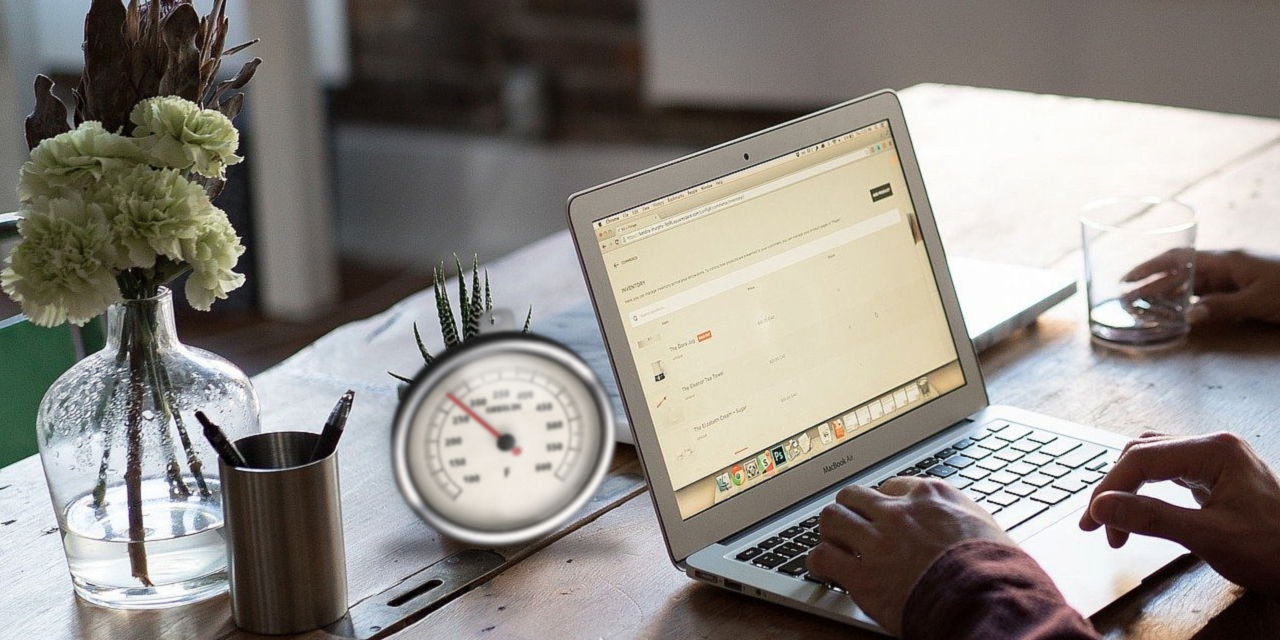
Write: 275 °F
